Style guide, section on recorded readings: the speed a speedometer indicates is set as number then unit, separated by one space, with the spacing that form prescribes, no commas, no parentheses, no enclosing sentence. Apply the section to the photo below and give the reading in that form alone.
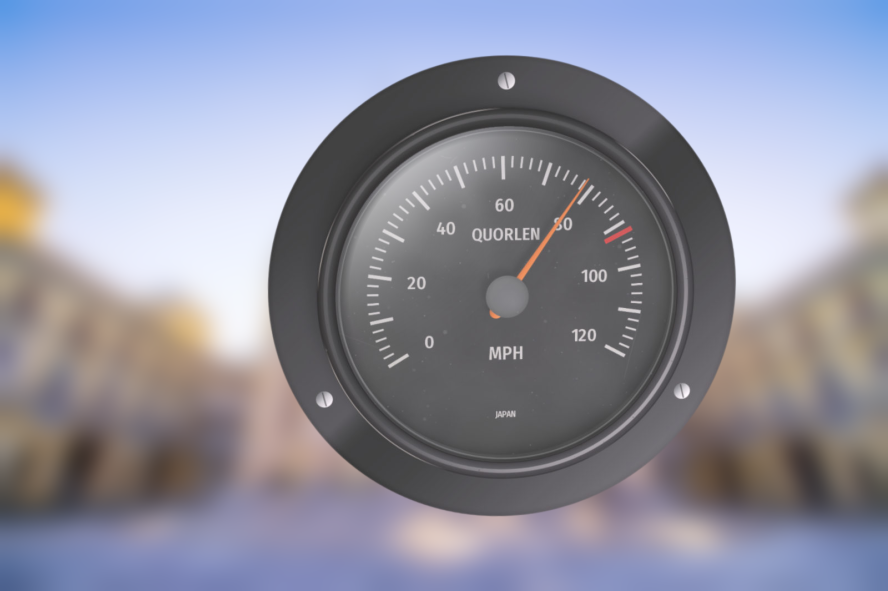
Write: 78 mph
